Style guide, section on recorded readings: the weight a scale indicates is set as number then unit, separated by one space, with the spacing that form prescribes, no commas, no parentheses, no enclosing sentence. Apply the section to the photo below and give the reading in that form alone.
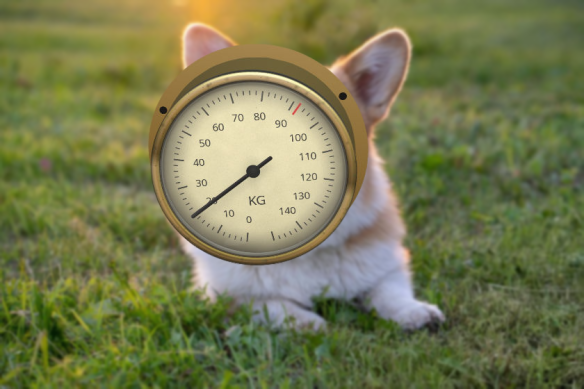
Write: 20 kg
